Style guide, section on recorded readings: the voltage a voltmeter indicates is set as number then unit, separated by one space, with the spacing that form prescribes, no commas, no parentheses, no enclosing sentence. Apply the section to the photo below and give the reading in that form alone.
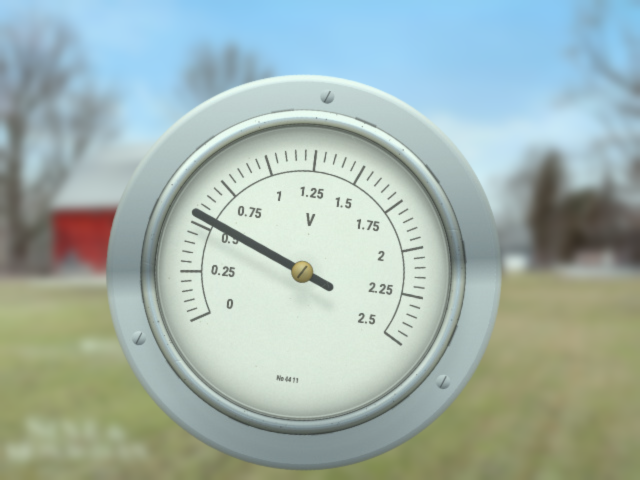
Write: 0.55 V
